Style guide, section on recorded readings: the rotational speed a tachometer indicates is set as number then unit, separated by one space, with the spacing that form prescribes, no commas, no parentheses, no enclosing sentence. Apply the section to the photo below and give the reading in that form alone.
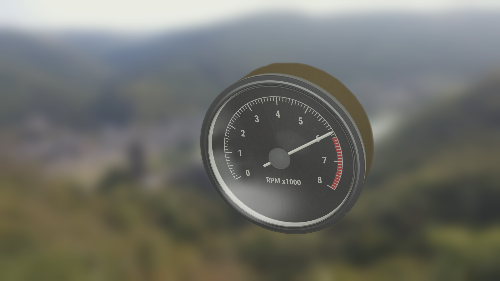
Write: 6000 rpm
